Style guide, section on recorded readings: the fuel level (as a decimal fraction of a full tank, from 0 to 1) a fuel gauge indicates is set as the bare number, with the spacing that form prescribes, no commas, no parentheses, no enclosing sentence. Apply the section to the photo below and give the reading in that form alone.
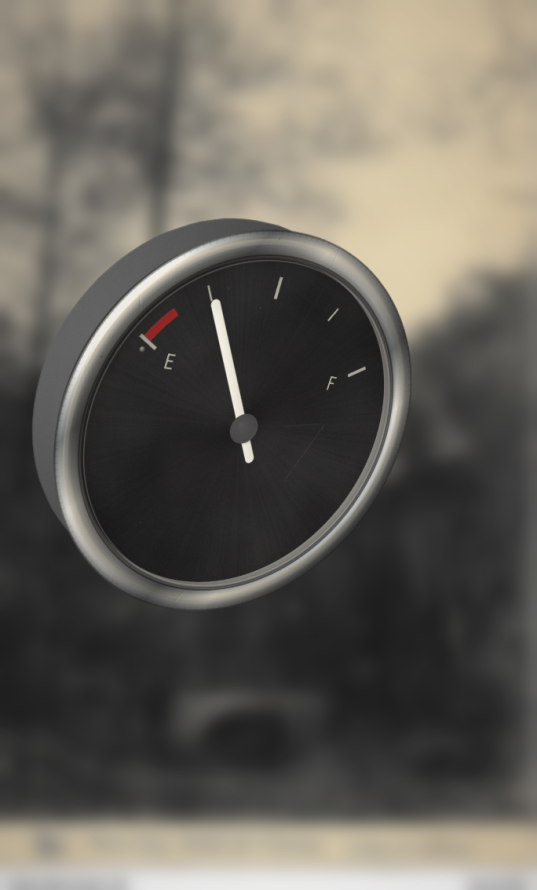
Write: 0.25
